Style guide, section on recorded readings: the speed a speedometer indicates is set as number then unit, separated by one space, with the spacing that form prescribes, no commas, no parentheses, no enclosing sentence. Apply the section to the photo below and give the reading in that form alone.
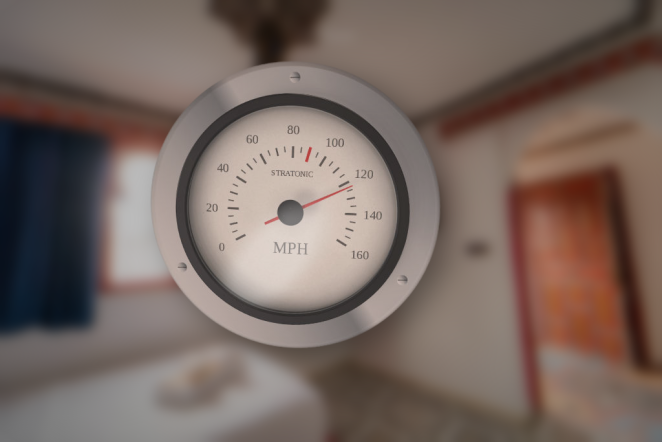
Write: 122.5 mph
